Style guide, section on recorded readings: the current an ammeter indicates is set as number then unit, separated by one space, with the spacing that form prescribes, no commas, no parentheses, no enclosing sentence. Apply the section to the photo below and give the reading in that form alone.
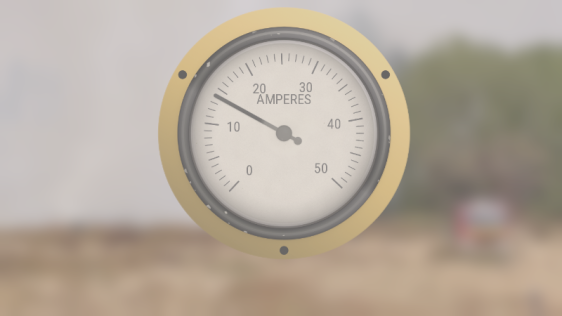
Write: 14 A
